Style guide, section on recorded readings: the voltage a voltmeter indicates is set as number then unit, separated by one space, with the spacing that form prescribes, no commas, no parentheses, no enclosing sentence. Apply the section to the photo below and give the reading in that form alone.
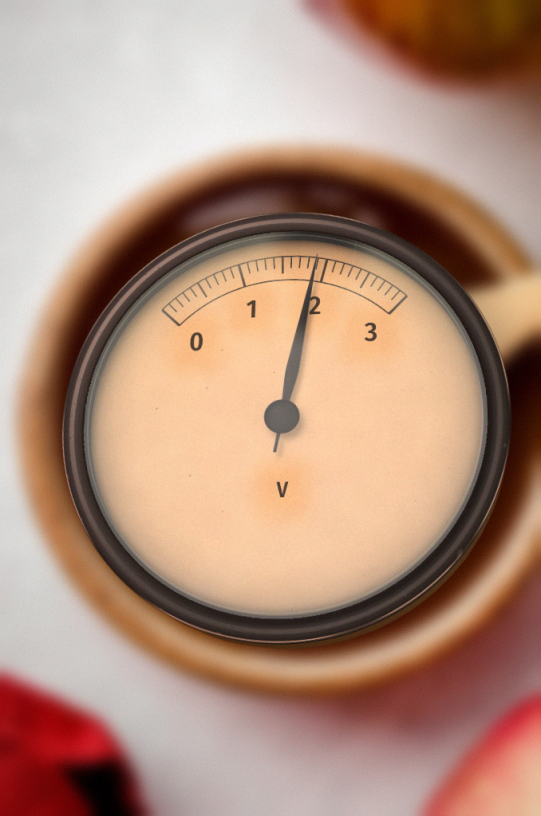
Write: 1.9 V
